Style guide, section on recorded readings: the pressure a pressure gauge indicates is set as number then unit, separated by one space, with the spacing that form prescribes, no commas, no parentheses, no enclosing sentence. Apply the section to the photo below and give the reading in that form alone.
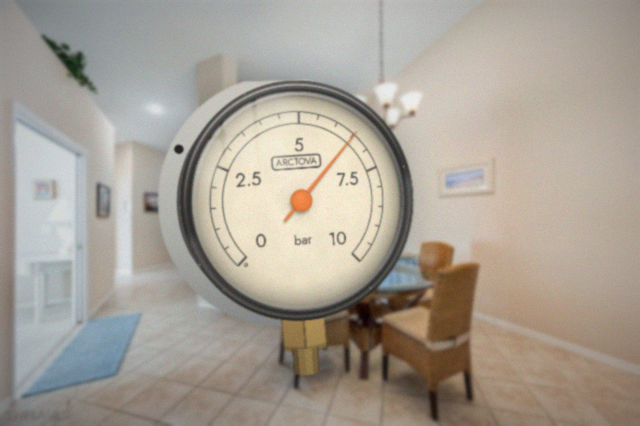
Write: 6.5 bar
